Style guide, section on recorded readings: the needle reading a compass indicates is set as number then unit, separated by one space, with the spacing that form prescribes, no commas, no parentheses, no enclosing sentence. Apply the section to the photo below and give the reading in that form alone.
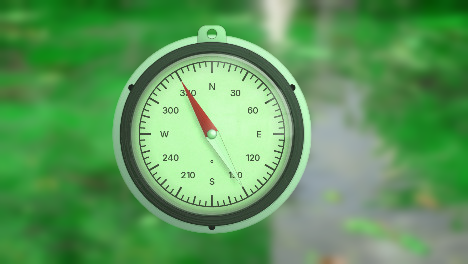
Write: 330 °
